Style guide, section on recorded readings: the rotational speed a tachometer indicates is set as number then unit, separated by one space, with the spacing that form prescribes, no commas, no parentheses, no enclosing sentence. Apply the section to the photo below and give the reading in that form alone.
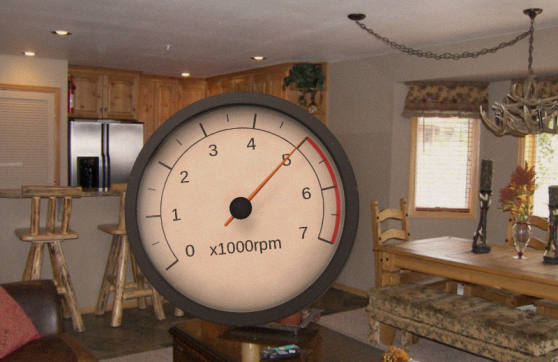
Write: 5000 rpm
